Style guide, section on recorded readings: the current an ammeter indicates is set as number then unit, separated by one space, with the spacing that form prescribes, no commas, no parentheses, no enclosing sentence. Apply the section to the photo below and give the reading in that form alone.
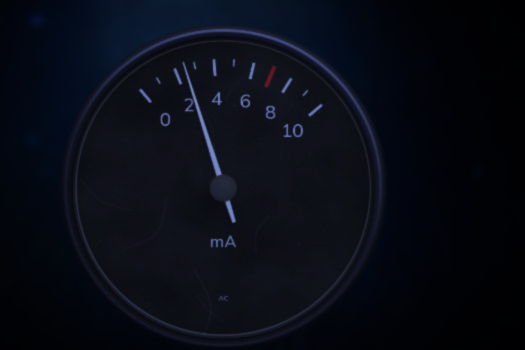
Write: 2.5 mA
